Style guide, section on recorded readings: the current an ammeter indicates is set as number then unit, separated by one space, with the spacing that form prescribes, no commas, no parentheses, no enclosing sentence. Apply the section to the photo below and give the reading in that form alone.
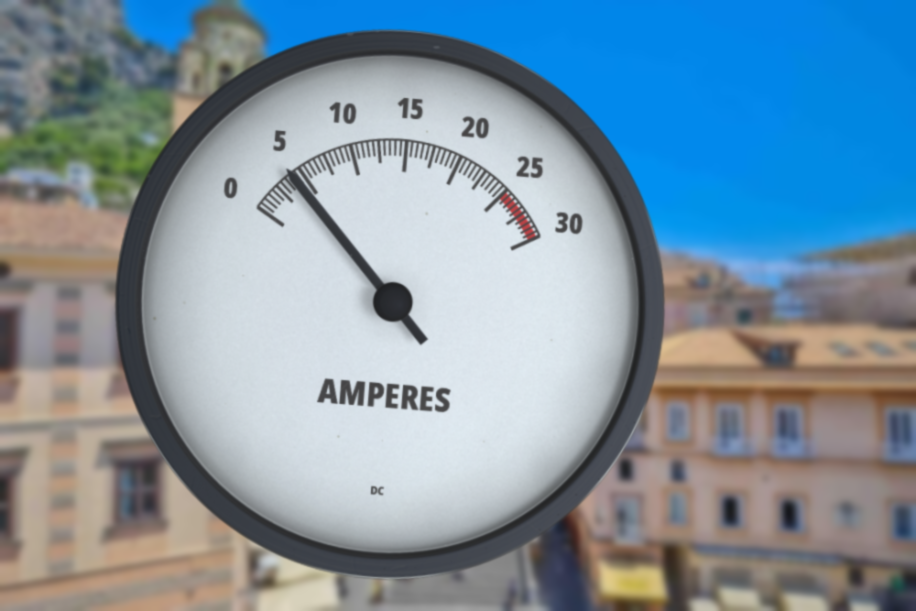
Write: 4 A
